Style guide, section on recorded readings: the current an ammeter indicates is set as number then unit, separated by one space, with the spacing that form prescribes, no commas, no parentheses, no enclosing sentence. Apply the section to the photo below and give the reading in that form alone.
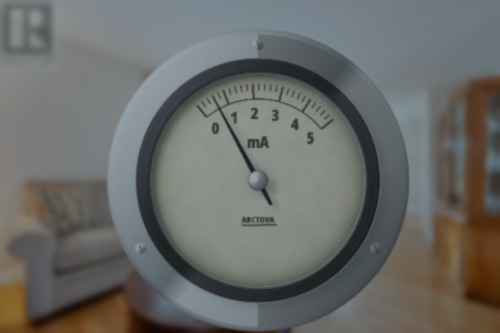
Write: 0.6 mA
